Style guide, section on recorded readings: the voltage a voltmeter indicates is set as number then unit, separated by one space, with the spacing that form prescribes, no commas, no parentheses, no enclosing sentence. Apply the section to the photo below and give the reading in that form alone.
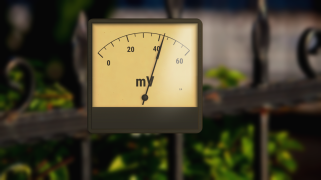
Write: 42.5 mV
